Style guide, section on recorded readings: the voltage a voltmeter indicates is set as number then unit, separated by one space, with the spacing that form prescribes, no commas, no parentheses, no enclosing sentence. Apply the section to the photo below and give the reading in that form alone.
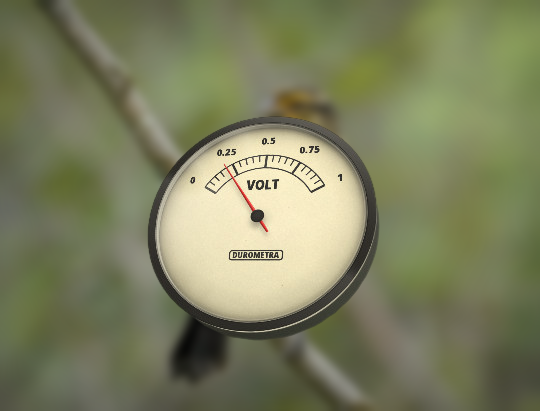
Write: 0.2 V
